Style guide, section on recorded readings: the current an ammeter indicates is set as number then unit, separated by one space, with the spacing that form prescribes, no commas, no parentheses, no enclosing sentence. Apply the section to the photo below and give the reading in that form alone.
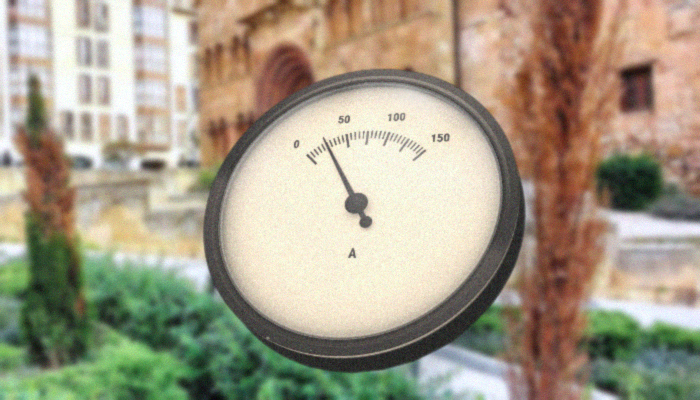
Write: 25 A
